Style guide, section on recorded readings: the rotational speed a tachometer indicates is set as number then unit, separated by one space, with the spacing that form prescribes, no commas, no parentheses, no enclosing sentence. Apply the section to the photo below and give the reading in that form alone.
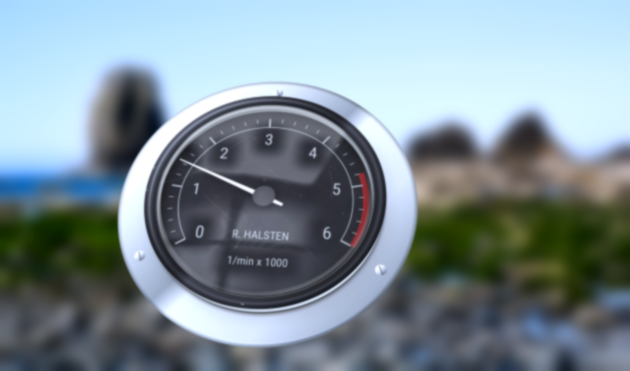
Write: 1400 rpm
